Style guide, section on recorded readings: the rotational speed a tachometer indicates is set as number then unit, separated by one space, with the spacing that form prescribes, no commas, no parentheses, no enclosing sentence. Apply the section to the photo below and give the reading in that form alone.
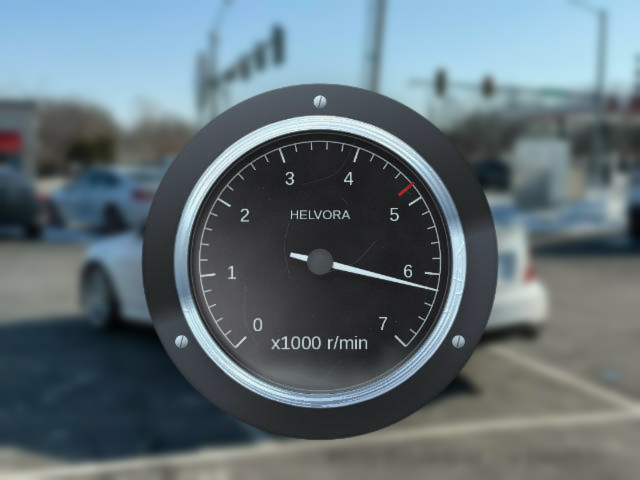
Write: 6200 rpm
